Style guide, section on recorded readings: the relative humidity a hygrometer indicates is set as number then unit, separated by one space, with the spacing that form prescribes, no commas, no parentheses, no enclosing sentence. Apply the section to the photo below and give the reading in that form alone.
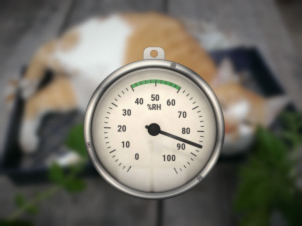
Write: 86 %
